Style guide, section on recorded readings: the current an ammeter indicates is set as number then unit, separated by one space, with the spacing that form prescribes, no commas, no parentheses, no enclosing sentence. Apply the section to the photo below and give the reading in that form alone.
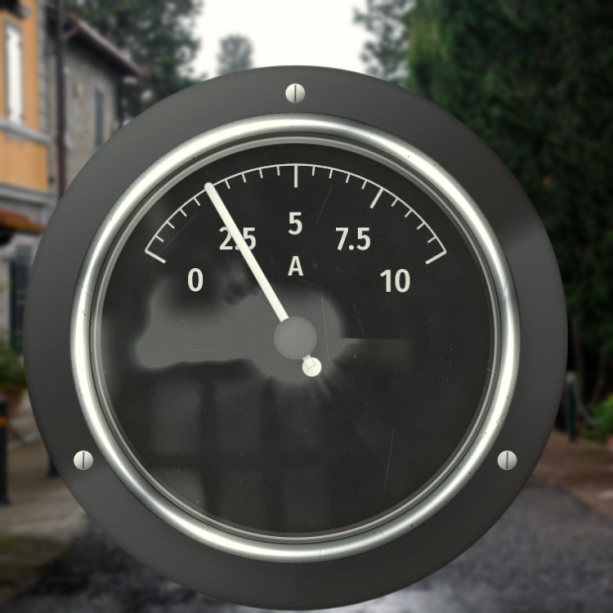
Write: 2.5 A
